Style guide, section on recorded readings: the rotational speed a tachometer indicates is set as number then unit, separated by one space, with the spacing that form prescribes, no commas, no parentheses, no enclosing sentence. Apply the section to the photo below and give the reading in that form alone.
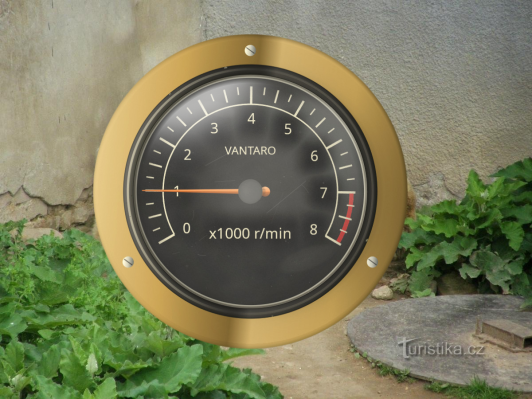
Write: 1000 rpm
